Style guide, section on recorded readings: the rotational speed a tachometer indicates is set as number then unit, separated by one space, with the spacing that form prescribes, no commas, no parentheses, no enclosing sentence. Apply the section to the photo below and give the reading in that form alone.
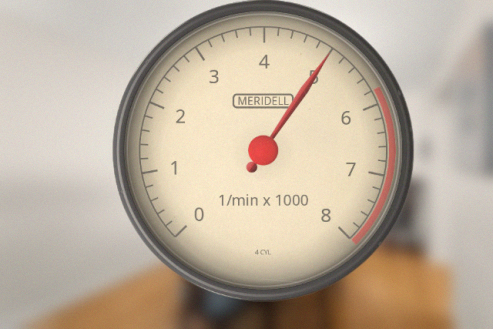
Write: 5000 rpm
